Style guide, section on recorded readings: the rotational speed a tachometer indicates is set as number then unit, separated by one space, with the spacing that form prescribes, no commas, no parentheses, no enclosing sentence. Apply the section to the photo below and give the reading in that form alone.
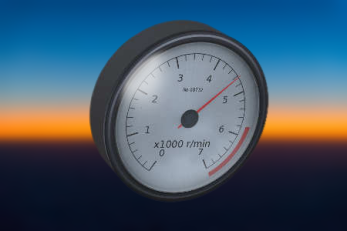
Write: 4600 rpm
